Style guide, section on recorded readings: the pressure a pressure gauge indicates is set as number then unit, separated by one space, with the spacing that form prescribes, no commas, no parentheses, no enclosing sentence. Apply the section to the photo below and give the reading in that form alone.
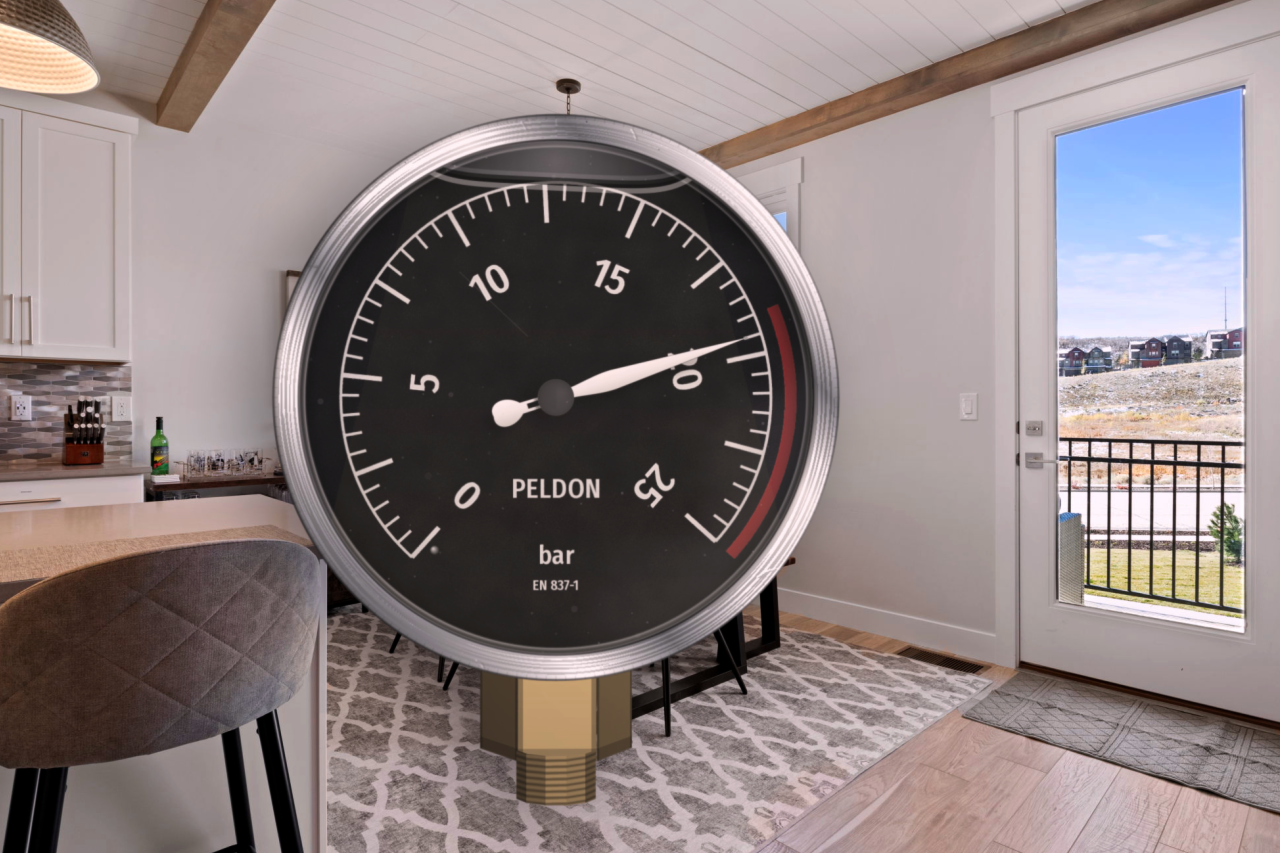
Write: 19.5 bar
